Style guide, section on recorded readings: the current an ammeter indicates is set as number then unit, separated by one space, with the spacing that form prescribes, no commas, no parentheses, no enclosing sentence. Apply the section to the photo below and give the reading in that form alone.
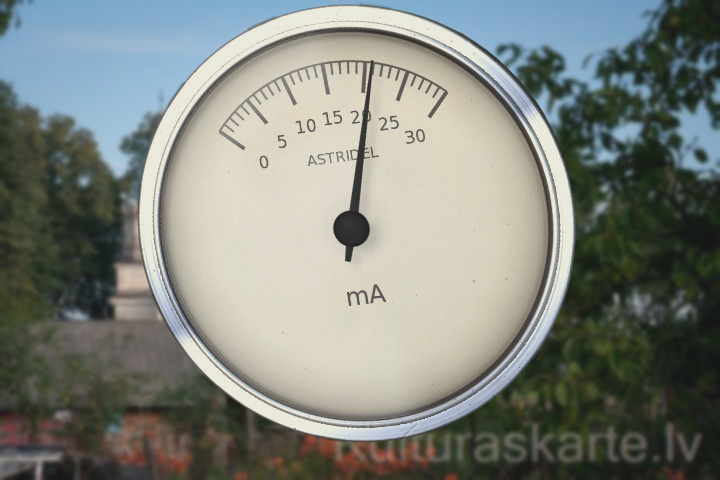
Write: 21 mA
